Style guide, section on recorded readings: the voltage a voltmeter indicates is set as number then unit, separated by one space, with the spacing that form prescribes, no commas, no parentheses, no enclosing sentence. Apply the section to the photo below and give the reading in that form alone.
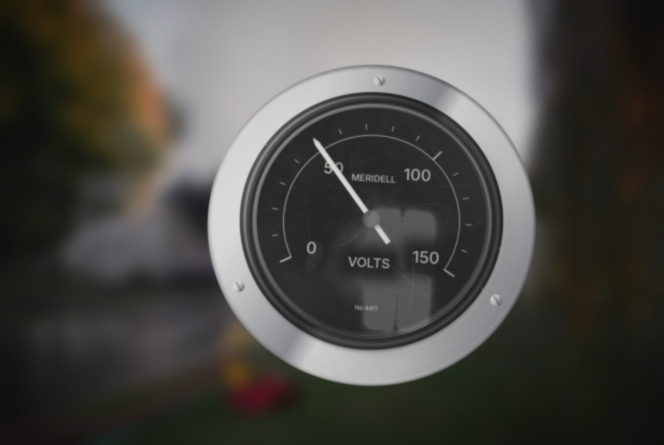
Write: 50 V
